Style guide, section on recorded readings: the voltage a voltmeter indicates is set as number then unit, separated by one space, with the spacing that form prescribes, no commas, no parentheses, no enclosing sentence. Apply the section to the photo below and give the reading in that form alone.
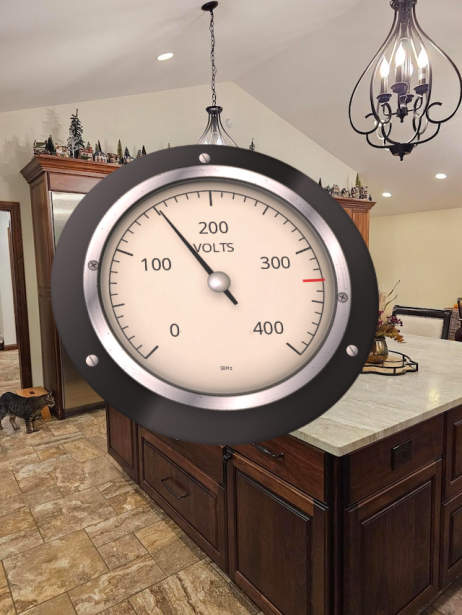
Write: 150 V
